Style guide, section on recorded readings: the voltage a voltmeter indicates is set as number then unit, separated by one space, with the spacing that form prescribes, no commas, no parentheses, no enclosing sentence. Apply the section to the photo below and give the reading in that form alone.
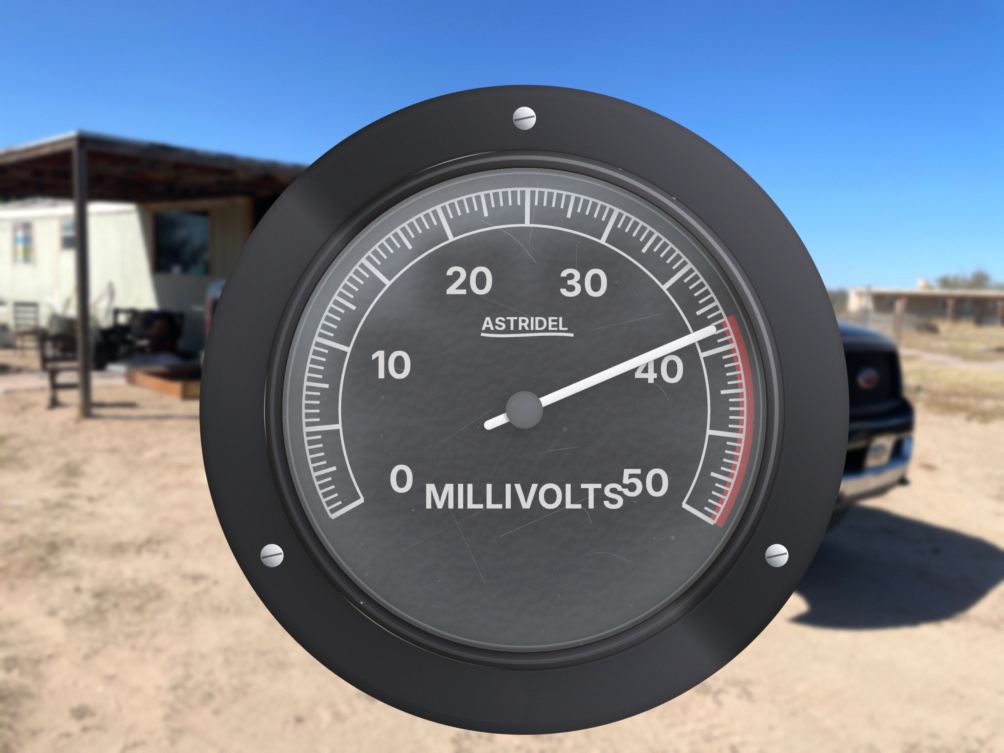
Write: 38.75 mV
